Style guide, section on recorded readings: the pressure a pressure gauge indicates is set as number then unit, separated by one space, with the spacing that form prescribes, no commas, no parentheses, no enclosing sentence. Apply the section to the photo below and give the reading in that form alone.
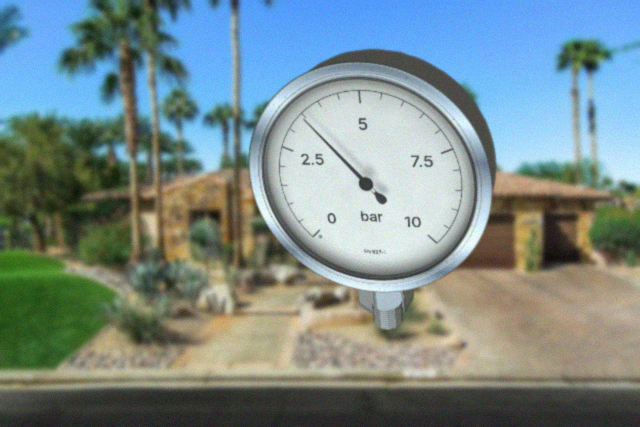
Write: 3.5 bar
